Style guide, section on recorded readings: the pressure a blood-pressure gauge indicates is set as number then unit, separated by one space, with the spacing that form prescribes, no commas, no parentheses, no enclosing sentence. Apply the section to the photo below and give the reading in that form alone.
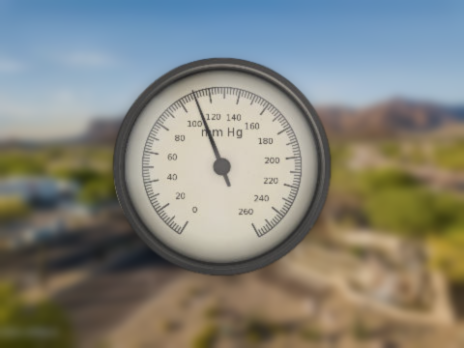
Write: 110 mmHg
